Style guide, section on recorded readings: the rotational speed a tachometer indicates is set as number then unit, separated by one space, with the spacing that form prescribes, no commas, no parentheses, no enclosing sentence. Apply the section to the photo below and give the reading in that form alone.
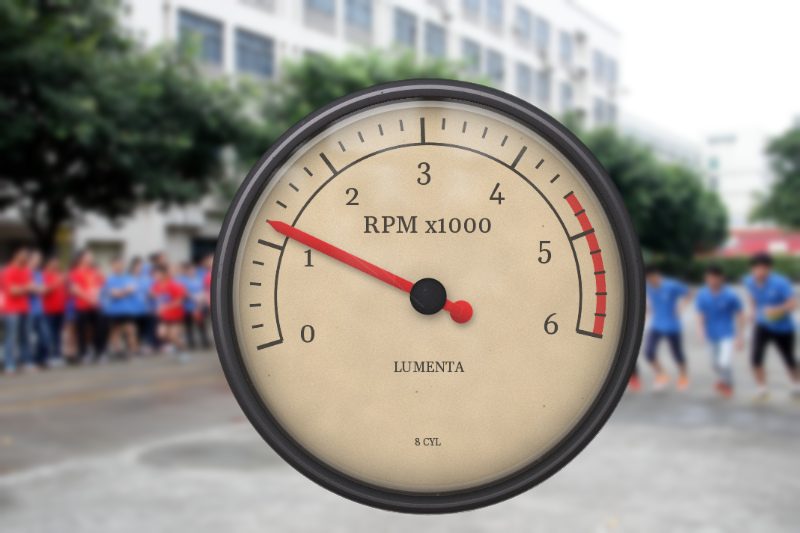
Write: 1200 rpm
